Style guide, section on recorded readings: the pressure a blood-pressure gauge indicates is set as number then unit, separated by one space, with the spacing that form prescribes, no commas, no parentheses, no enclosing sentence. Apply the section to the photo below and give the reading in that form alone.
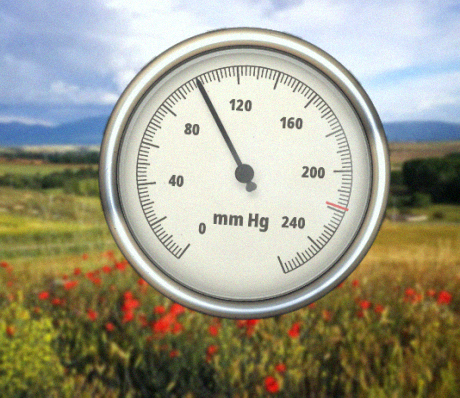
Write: 100 mmHg
